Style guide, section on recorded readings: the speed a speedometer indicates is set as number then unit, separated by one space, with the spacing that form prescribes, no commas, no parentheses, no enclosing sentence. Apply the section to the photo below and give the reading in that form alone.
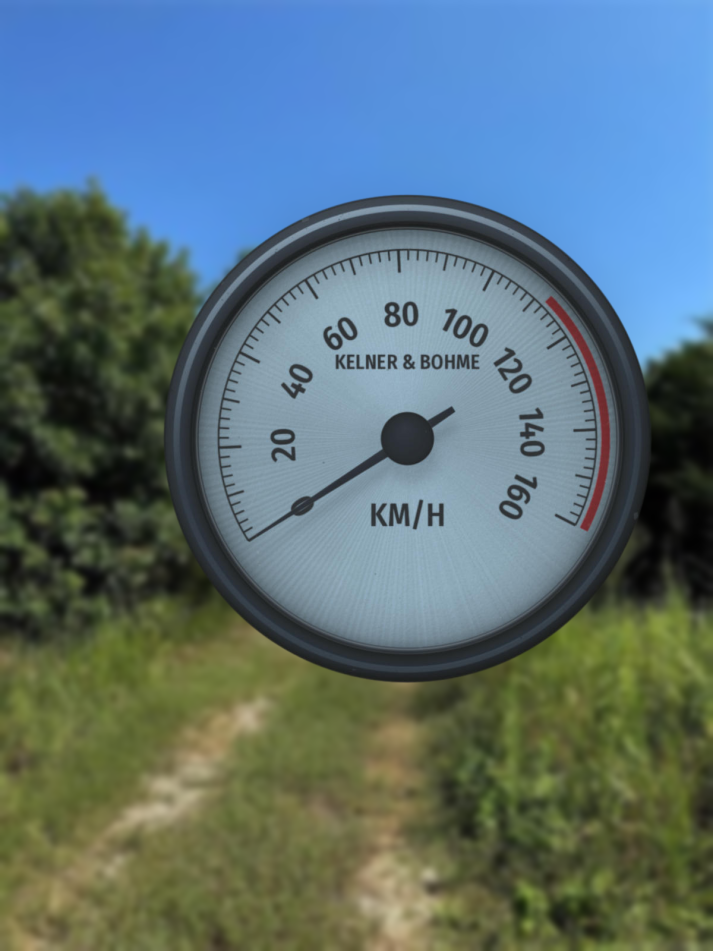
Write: 0 km/h
